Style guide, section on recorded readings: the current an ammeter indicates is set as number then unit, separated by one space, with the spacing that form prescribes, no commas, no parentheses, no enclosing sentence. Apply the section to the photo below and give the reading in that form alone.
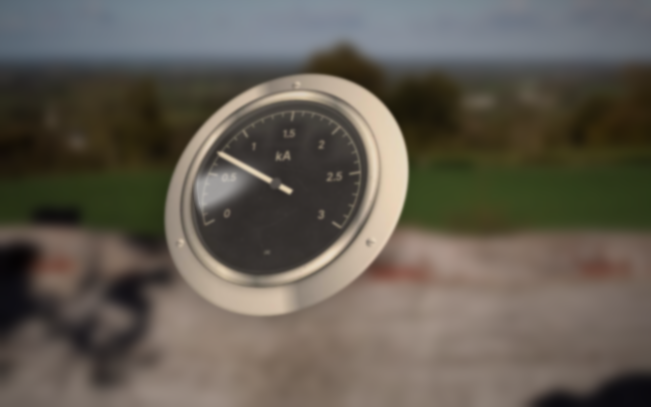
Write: 0.7 kA
